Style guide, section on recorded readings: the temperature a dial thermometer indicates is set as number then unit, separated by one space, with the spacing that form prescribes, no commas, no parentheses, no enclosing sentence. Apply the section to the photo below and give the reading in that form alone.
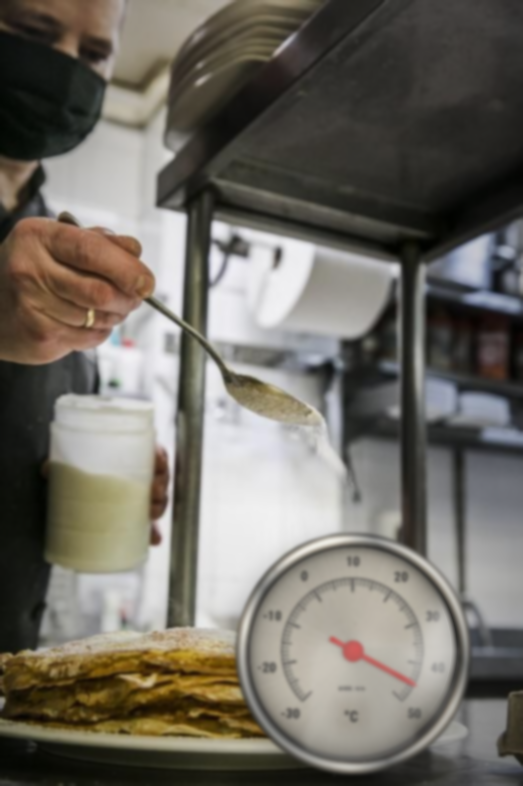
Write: 45 °C
